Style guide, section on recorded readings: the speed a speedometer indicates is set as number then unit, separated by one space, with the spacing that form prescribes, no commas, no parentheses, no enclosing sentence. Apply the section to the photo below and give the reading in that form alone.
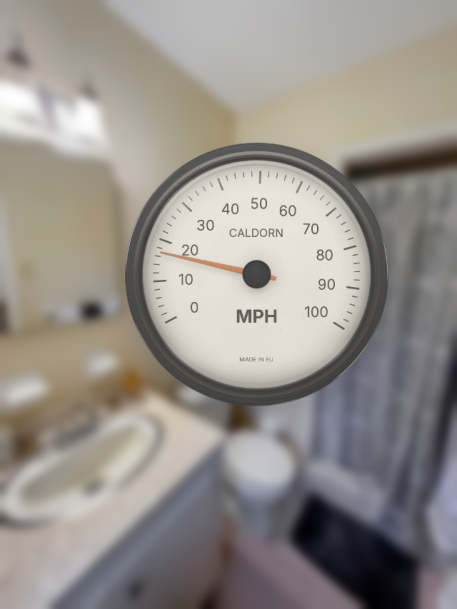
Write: 17 mph
